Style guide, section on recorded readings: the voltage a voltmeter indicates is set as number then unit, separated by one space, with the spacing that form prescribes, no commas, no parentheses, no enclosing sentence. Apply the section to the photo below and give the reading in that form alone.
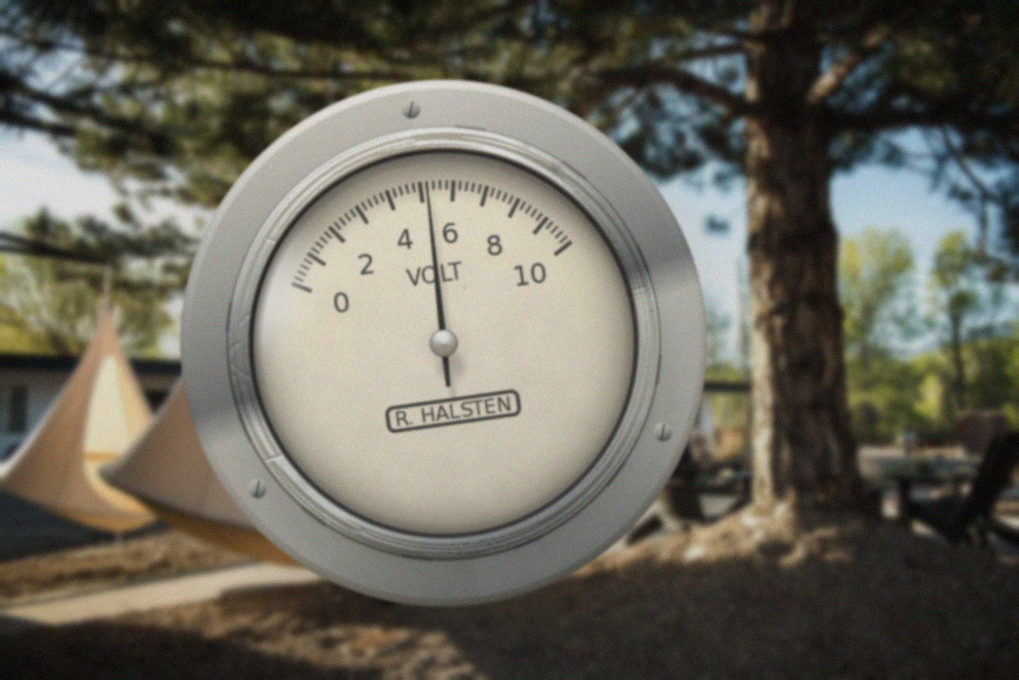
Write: 5.2 V
